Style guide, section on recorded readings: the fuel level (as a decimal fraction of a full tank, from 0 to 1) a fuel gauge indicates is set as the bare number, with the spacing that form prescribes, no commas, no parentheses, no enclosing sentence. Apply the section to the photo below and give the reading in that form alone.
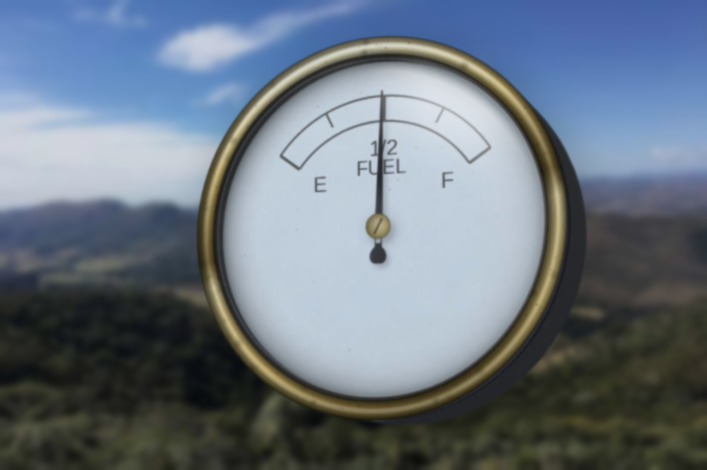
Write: 0.5
